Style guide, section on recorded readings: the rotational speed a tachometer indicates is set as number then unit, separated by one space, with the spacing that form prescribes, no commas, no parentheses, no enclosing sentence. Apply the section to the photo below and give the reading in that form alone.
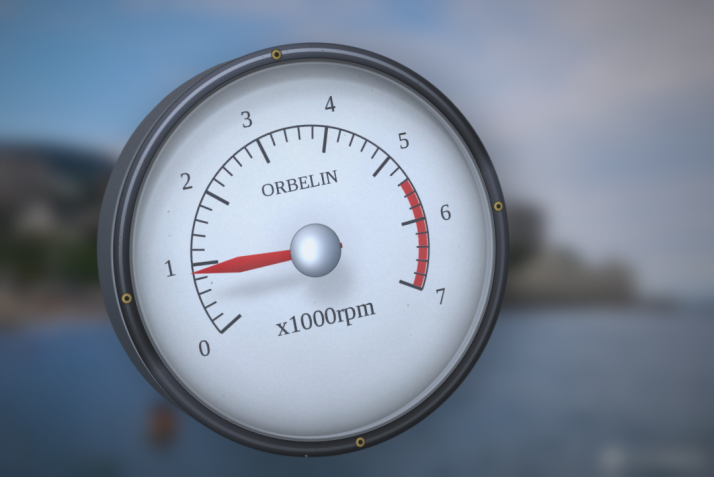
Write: 900 rpm
